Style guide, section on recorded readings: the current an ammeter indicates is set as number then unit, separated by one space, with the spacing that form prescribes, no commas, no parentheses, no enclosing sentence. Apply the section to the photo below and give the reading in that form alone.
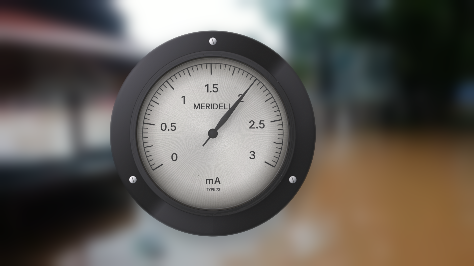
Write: 2 mA
